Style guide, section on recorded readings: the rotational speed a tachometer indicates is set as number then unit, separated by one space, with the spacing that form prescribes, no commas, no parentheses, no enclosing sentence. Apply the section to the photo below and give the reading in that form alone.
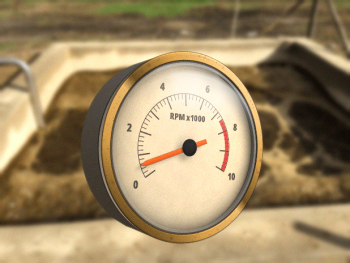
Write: 600 rpm
